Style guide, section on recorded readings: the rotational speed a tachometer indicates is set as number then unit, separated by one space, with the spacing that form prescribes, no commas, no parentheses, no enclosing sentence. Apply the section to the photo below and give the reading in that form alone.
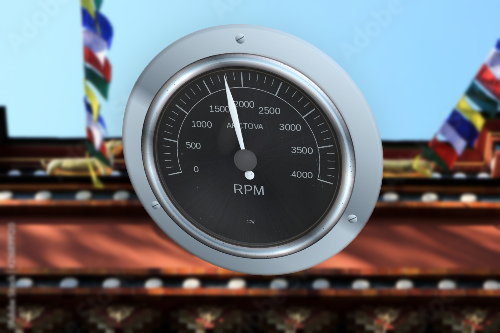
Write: 1800 rpm
